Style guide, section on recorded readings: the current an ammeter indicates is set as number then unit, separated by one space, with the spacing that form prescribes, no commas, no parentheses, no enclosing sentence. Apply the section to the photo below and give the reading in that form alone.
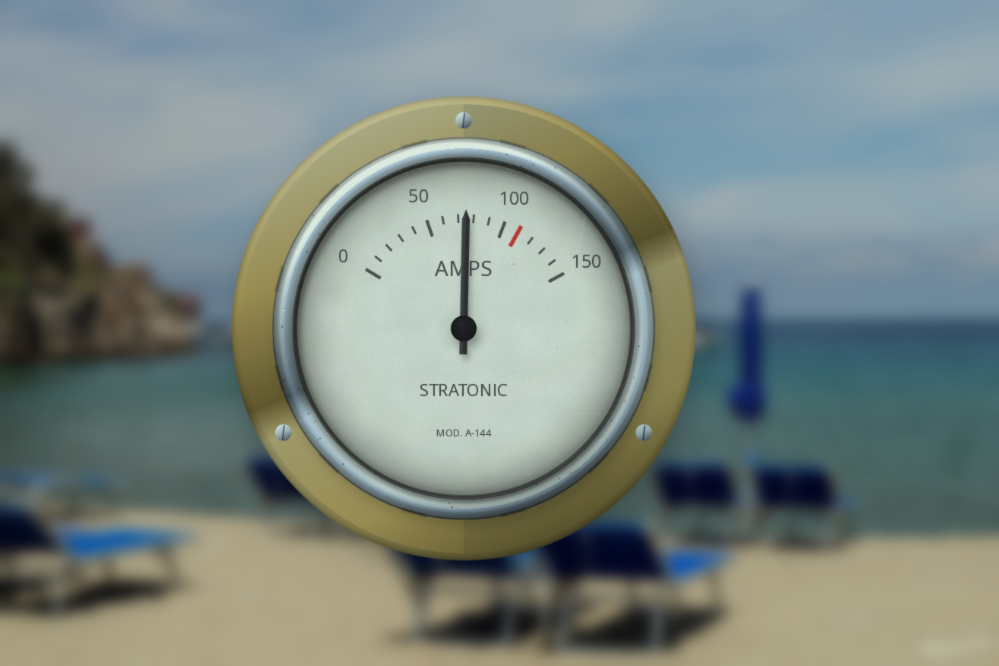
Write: 75 A
